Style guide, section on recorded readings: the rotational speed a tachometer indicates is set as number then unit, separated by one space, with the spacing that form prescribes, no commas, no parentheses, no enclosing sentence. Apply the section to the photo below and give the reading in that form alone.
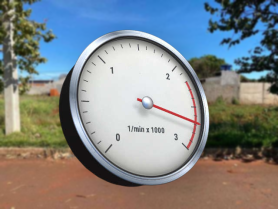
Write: 2700 rpm
